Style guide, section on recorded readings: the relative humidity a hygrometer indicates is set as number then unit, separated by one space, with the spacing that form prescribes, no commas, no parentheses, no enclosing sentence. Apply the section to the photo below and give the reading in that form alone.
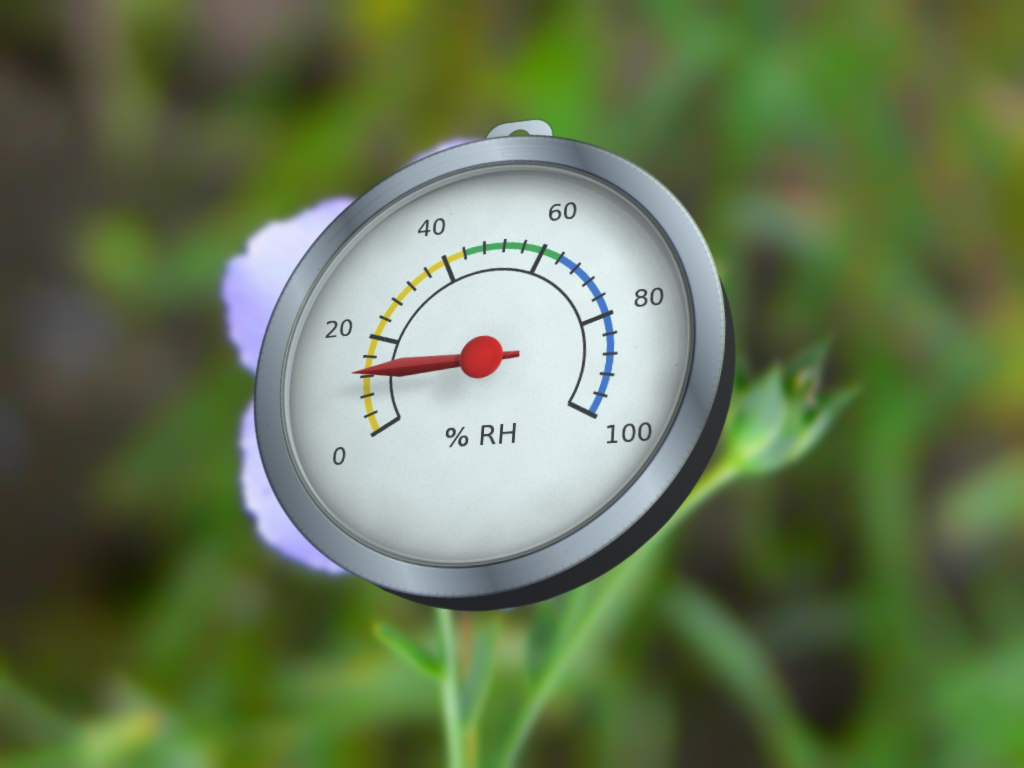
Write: 12 %
